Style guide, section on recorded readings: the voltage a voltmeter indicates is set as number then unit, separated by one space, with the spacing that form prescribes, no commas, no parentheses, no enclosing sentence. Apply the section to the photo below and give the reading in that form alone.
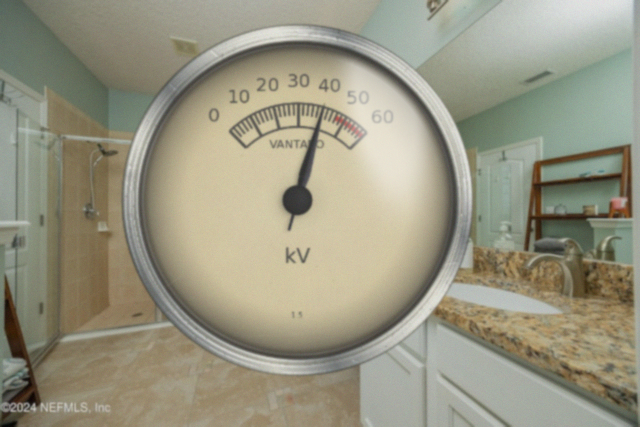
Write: 40 kV
